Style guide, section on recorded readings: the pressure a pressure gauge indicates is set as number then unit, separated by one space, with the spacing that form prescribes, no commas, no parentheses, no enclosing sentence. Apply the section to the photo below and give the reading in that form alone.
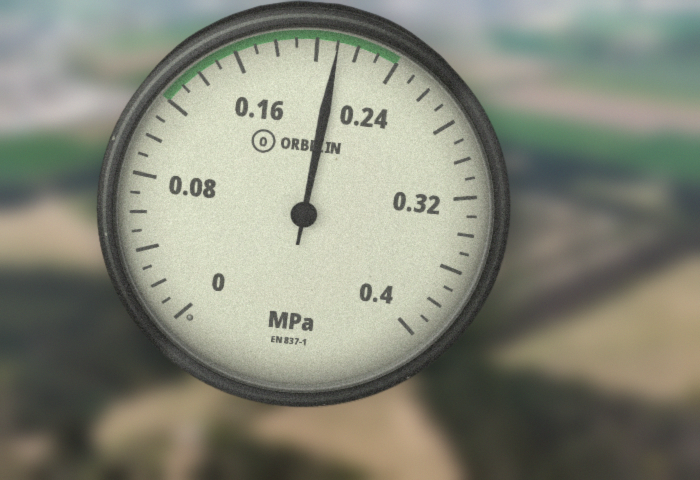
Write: 0.21 MPa
